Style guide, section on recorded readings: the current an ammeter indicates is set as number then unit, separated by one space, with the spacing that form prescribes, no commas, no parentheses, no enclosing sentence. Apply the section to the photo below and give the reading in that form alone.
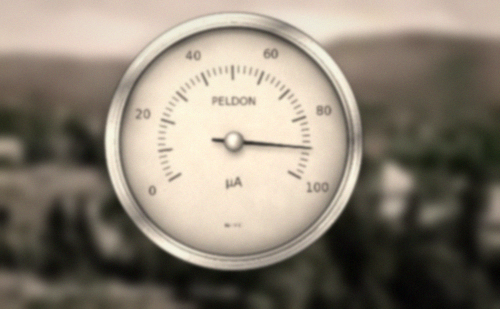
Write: 90 µA
